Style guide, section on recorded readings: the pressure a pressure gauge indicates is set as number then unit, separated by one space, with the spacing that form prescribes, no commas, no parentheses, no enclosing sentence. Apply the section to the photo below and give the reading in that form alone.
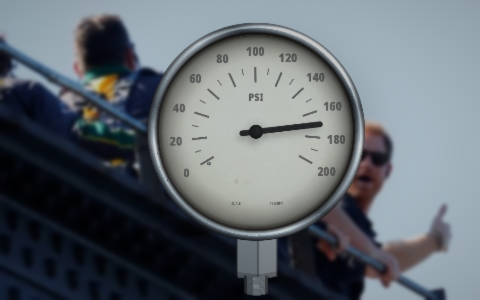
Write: 170 psi
